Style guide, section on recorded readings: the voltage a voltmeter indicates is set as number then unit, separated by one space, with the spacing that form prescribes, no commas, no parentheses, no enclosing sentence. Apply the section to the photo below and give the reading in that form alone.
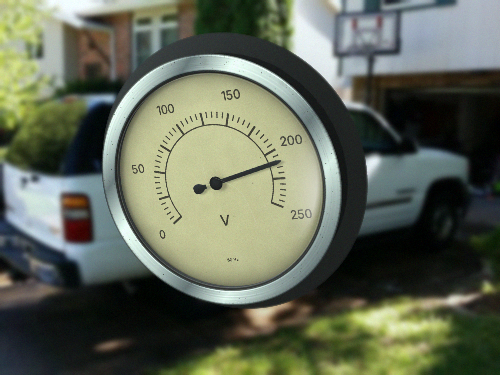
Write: 210 V
